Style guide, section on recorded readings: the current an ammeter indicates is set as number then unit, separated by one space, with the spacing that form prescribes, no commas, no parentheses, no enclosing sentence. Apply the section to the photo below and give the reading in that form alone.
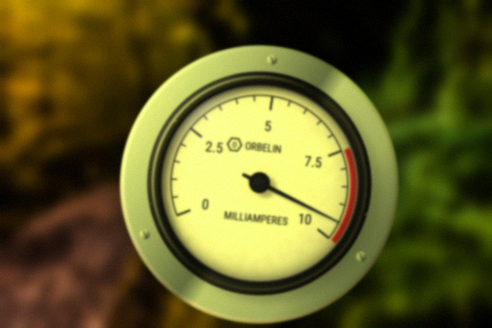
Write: 9.5 mA
